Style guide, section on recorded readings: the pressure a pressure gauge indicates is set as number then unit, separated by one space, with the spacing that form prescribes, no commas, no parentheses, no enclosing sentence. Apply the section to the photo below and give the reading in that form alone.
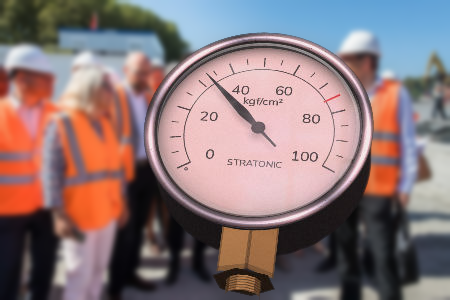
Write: 32.5 kg/cm²
